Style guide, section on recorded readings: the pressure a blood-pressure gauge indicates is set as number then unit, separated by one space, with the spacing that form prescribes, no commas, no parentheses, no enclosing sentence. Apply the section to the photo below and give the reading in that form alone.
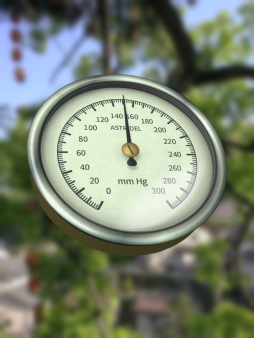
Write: 150 mmHg
